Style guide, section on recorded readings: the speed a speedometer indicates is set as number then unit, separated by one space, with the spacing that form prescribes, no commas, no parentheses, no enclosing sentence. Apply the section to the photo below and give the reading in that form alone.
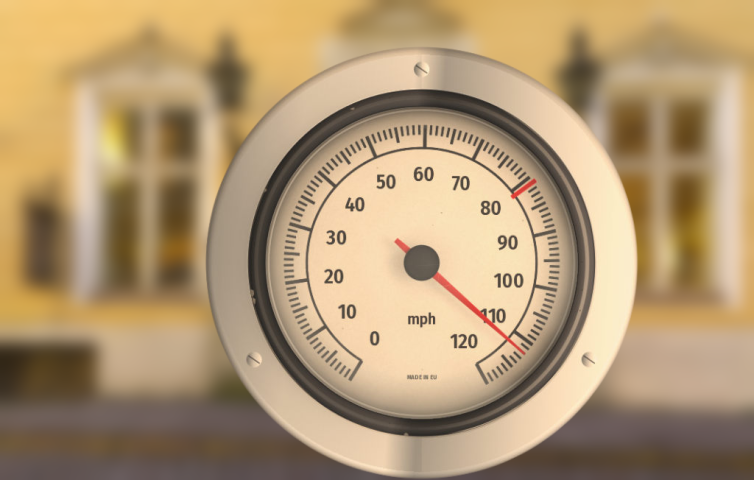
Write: 112 mph
